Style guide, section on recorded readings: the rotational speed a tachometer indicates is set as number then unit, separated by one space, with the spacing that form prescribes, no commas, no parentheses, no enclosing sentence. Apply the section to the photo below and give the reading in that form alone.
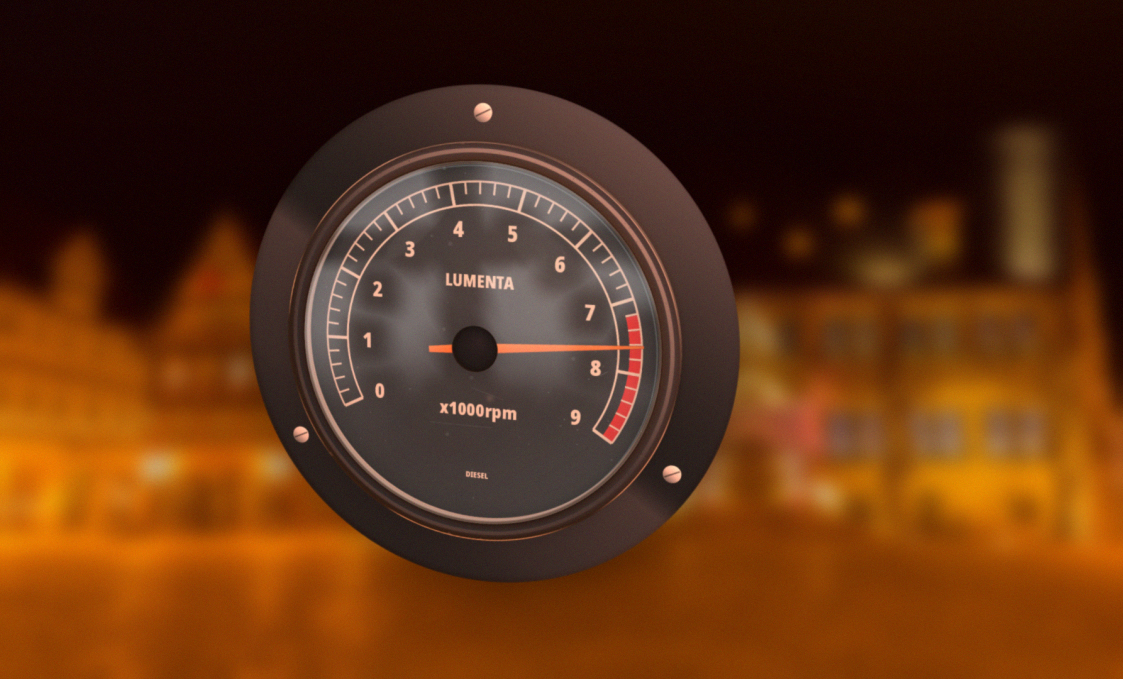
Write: 7600 rpm
